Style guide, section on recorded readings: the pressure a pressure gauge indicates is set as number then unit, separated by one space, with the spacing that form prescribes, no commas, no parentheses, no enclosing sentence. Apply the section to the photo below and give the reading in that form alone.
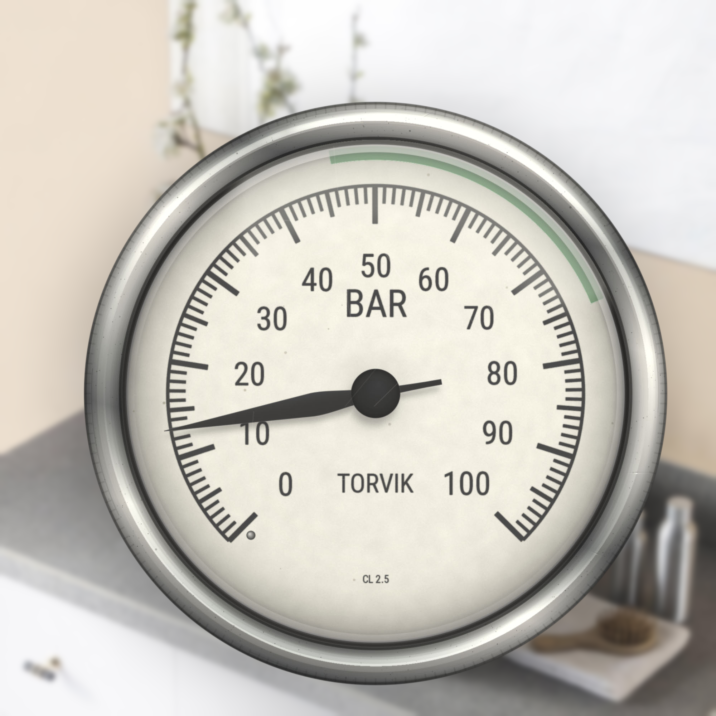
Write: 13 bar
